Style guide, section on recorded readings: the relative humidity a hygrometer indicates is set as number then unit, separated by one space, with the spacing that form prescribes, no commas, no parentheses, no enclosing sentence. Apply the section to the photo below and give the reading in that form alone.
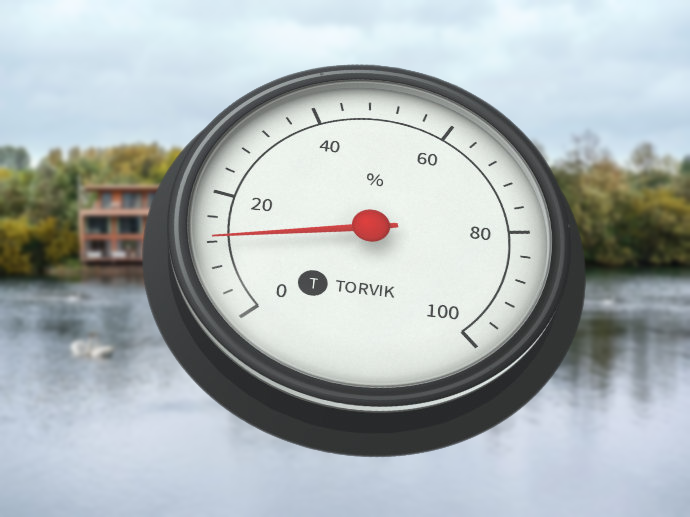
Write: 12 %
